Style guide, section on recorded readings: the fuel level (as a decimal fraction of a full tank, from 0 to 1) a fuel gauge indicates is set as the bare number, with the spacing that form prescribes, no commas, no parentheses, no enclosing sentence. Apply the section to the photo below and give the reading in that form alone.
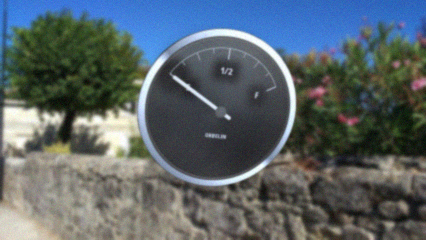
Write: 0
